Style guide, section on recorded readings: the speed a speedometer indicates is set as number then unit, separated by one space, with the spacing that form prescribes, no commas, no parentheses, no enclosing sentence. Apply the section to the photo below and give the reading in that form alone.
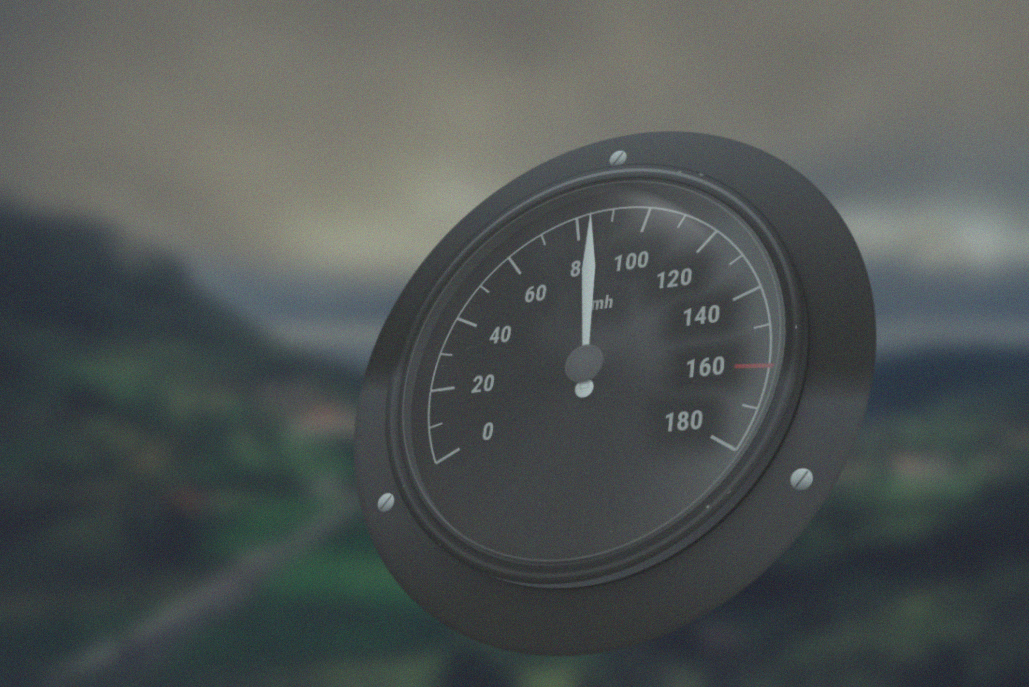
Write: 85 km/h
